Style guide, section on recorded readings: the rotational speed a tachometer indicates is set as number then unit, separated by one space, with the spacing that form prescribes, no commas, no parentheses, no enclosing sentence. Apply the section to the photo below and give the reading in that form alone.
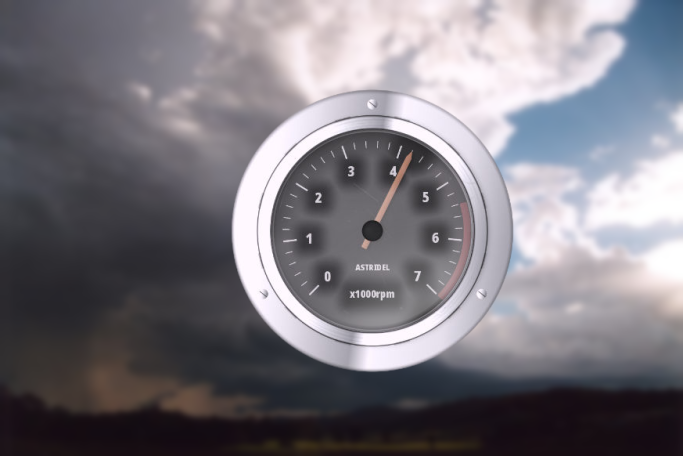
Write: 4200 rpm
